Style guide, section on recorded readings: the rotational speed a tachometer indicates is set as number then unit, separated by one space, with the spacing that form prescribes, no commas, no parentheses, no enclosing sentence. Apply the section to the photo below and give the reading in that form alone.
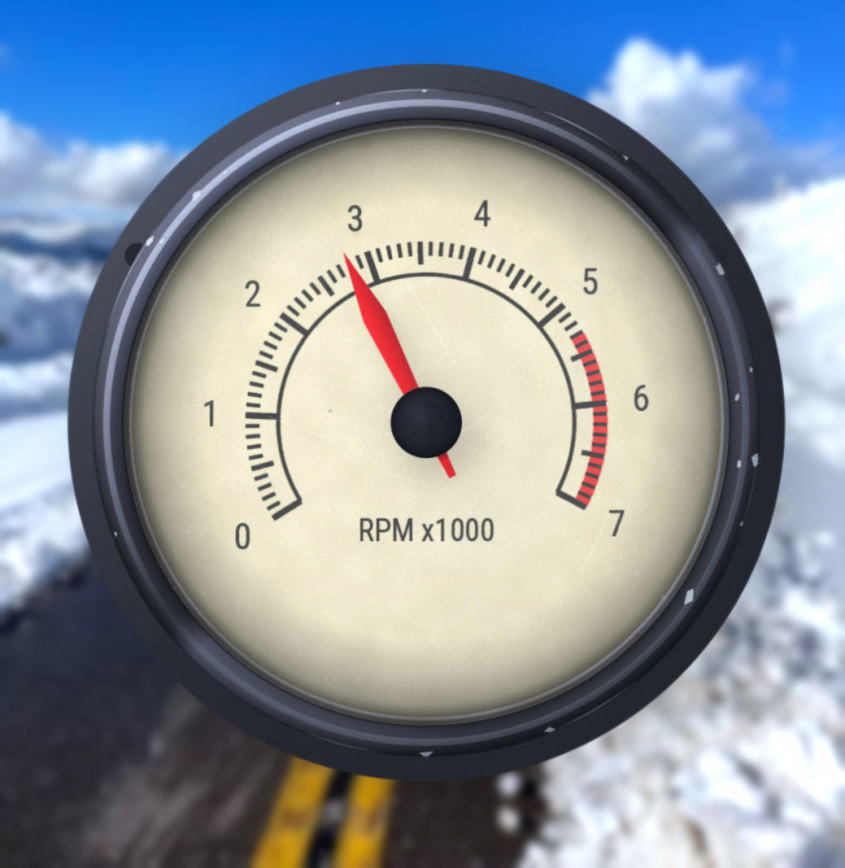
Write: 2800 rpm
